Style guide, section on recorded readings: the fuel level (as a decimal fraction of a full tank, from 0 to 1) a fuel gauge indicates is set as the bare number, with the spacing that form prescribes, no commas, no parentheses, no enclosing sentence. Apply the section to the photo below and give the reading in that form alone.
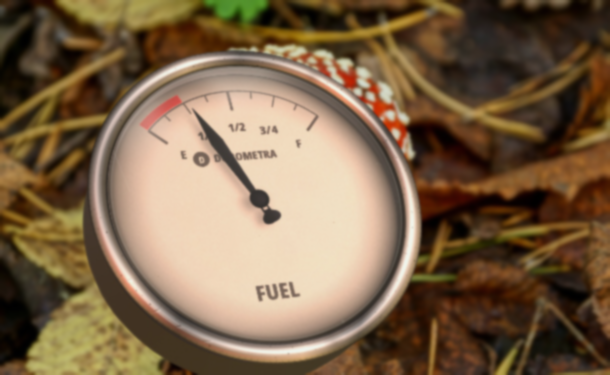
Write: 0.25
